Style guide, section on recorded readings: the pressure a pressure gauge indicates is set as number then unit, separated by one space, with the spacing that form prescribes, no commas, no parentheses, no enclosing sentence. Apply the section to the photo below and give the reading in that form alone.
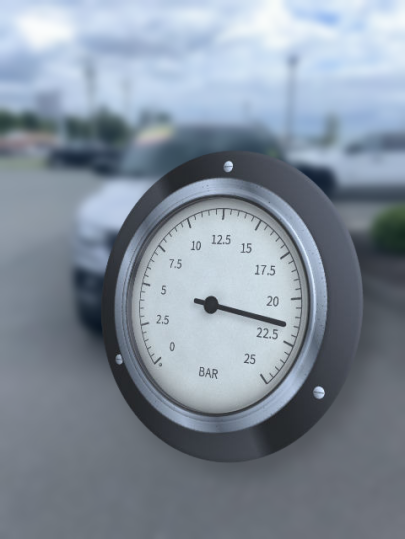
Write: 21.5 bar
